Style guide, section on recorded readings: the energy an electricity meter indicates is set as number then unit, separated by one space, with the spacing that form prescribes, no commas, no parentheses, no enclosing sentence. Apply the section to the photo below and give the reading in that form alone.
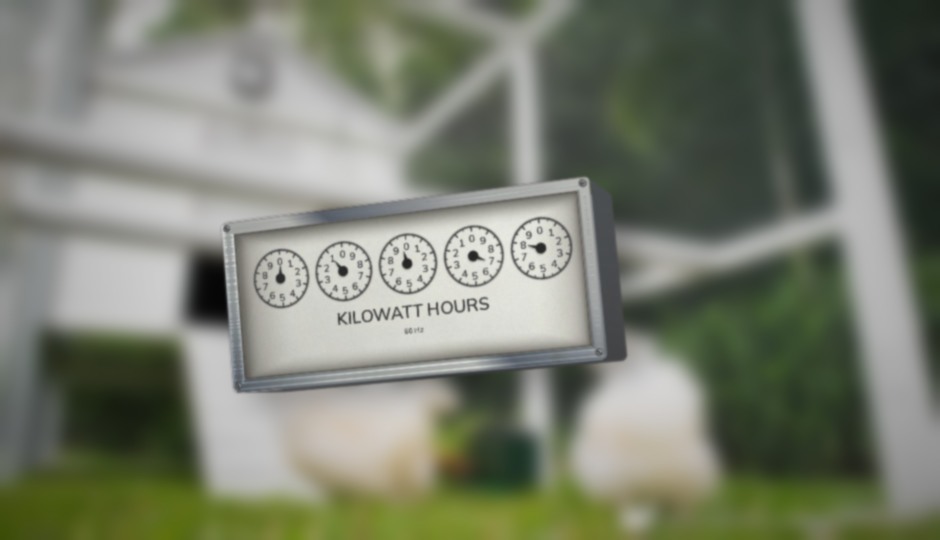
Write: 968 kWh
